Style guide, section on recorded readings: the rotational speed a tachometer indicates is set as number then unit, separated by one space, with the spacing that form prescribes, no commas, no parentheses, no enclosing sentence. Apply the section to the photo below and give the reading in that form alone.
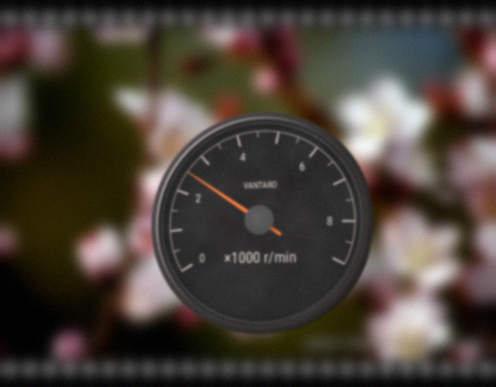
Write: 2500 rpm
